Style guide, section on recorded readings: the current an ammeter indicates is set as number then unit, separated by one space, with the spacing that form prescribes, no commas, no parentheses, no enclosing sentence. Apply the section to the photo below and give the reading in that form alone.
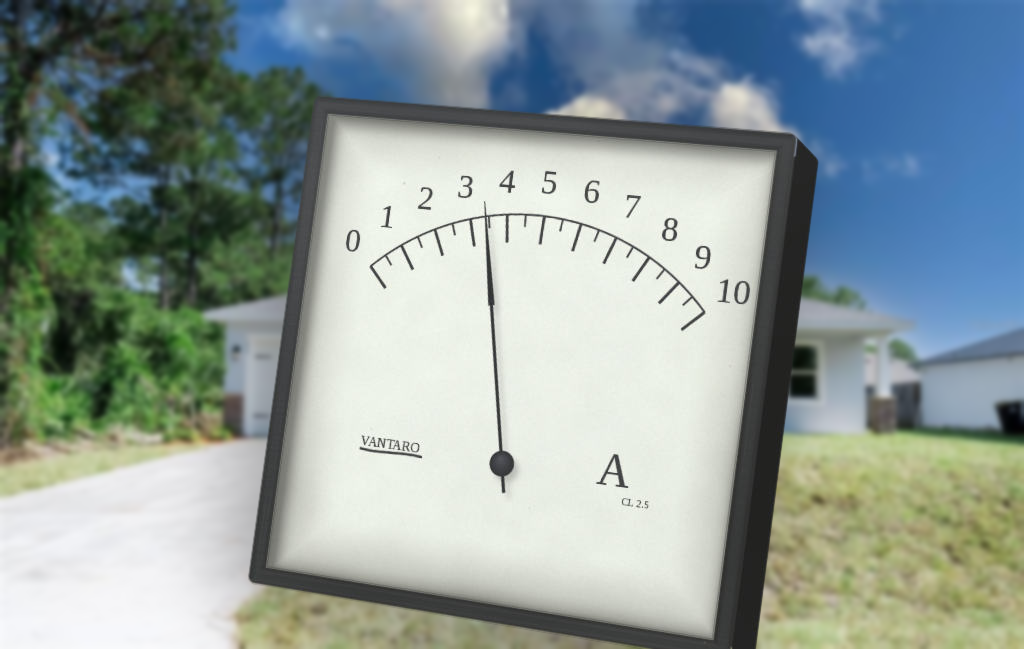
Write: 3.5 A
